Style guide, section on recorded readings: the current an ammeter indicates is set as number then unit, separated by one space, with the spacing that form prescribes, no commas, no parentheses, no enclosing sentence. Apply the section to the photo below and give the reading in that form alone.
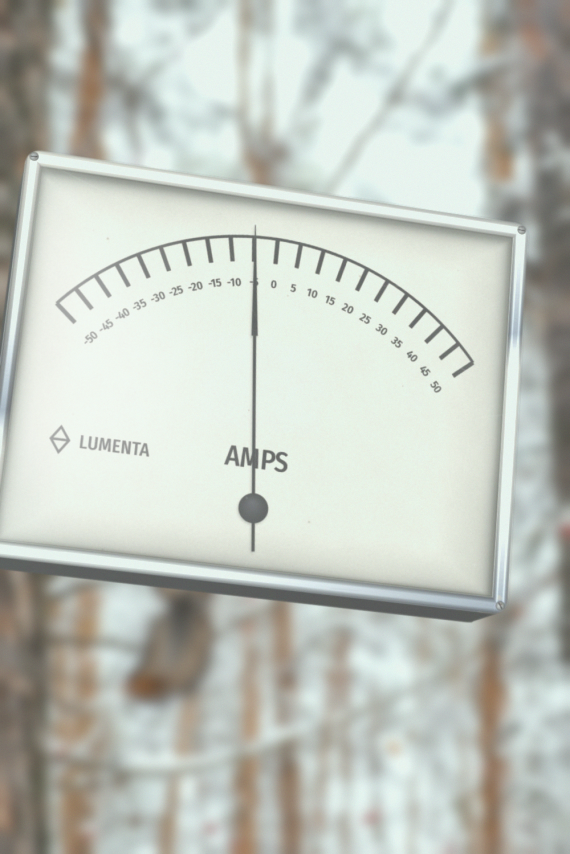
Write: -5 A
